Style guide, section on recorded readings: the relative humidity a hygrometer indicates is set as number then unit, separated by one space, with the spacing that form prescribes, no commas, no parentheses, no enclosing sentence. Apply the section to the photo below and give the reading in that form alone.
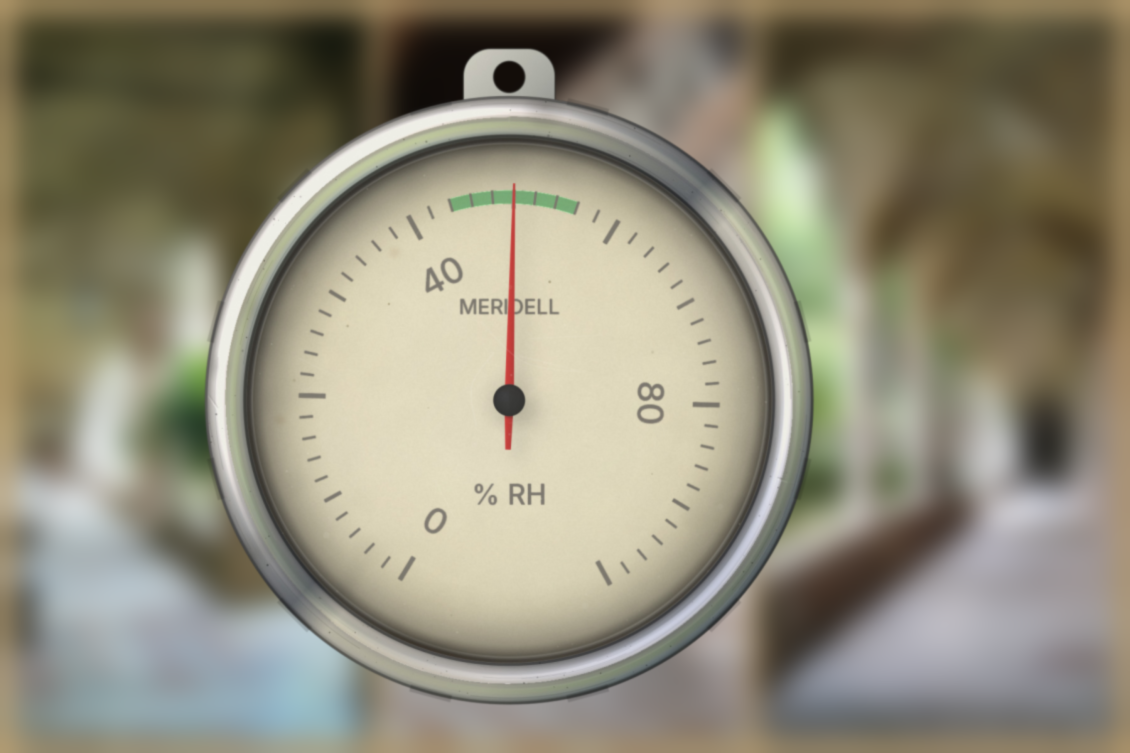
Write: 50 %
